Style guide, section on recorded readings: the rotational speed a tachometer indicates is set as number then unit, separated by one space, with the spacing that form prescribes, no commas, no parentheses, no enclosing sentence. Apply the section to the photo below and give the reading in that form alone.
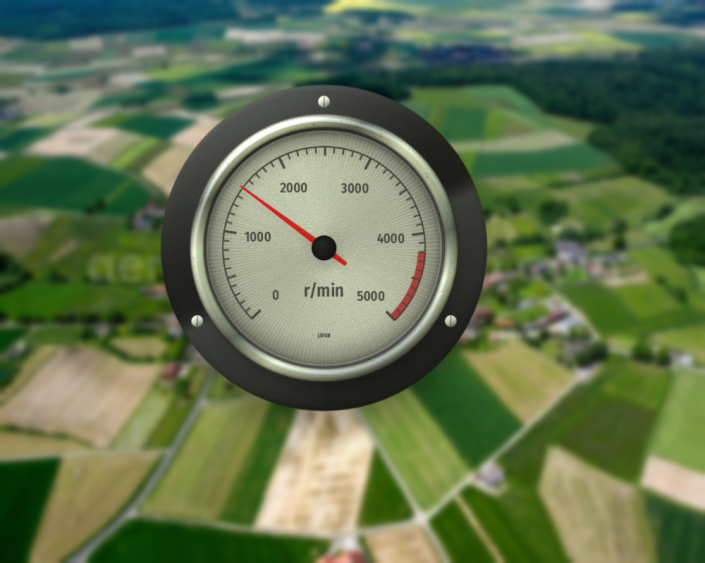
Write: 1500 rpm
